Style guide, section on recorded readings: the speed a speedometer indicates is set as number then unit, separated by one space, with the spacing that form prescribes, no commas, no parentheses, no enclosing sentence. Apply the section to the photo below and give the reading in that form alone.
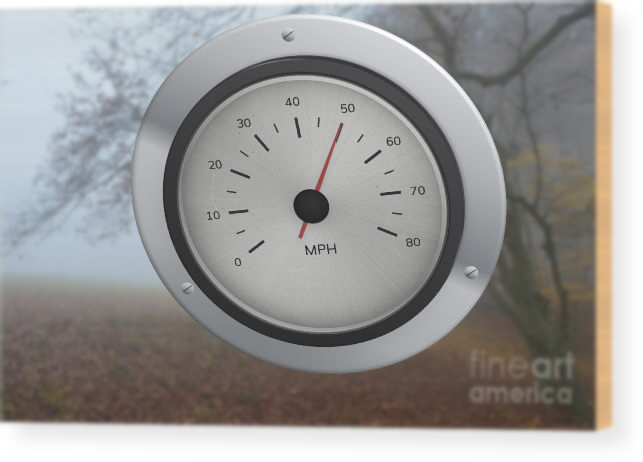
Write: 50 mph
